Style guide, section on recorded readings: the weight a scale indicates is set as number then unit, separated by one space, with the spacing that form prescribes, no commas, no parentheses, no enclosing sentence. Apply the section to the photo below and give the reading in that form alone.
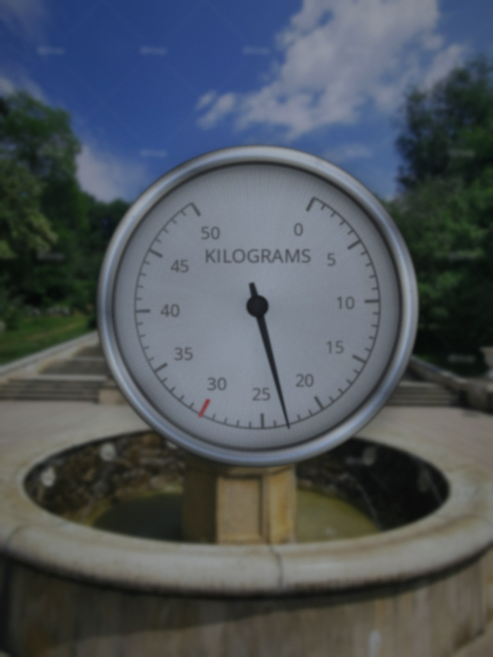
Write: 23 kg
